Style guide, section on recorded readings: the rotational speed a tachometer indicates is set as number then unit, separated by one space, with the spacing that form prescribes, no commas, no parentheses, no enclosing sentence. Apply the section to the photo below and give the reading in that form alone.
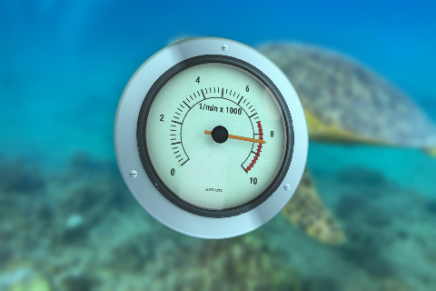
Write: 8400 rpm
